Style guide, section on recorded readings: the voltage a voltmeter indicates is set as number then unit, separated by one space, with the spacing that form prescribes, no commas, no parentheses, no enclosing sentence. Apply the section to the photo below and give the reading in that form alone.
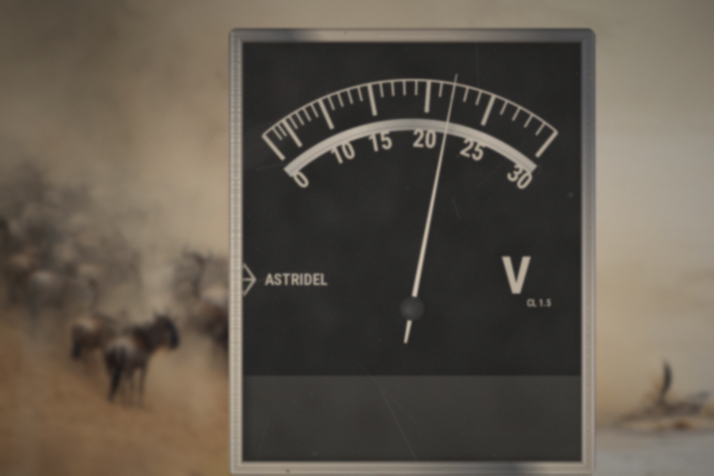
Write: 22 V
